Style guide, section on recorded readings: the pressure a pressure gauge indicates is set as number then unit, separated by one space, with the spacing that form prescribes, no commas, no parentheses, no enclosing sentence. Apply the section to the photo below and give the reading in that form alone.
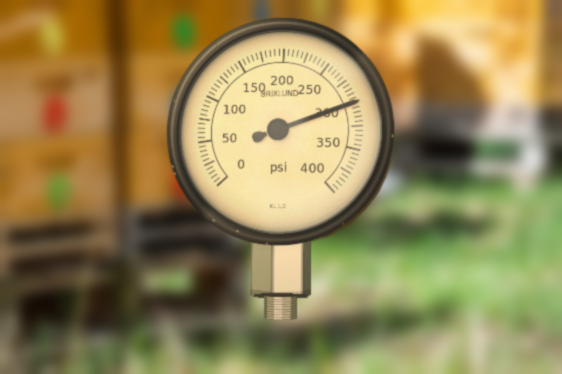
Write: 300 psi
